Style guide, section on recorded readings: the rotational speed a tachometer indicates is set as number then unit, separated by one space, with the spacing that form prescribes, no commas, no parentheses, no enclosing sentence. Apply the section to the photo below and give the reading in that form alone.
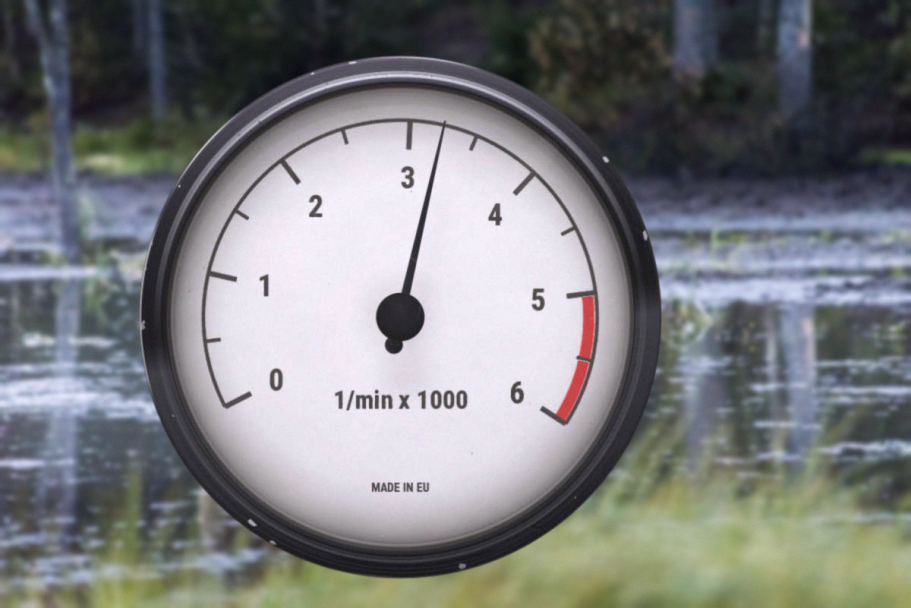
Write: 3250 rpm
